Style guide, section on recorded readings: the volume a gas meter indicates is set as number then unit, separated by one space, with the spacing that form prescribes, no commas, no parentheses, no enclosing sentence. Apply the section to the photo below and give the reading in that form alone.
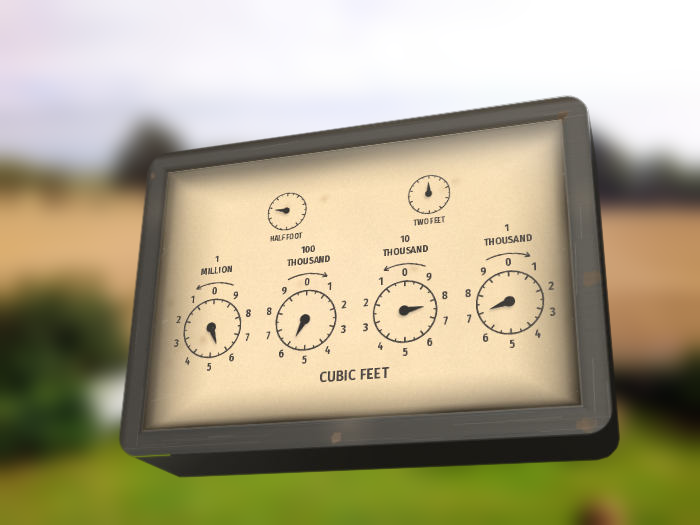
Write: 557700 ft³
